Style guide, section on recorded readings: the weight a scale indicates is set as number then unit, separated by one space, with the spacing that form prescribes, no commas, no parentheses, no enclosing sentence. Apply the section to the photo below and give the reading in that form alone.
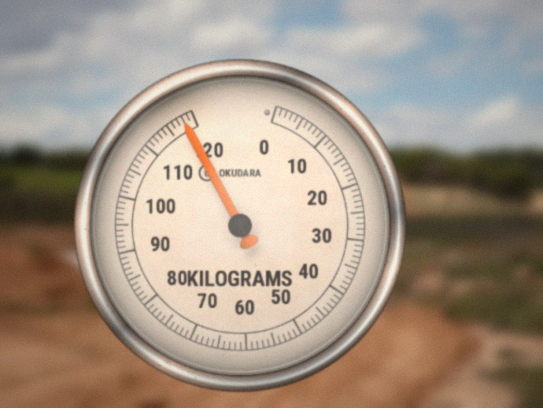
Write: 118 kg
